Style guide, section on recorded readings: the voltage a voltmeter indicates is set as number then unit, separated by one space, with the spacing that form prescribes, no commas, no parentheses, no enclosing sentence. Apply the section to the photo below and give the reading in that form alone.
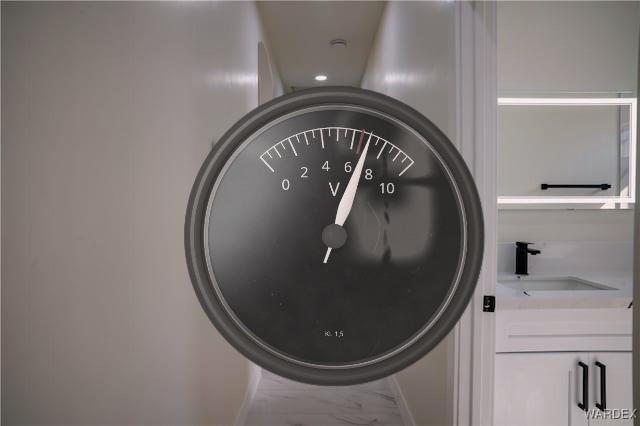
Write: 7 V
